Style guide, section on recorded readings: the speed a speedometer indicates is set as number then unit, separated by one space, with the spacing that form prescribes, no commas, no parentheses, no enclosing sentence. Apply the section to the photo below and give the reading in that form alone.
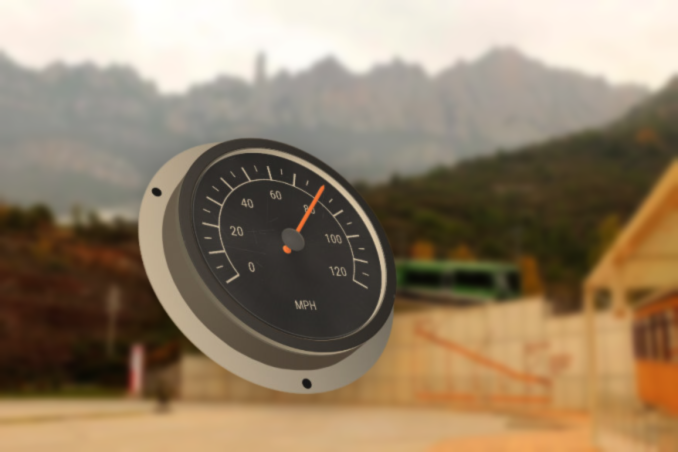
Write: 80 mph
